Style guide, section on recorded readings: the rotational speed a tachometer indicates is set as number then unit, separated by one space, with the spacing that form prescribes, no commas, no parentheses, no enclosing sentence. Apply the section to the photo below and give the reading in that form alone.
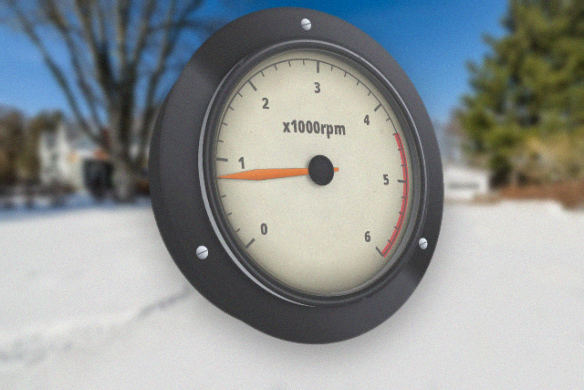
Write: 800 rpm
